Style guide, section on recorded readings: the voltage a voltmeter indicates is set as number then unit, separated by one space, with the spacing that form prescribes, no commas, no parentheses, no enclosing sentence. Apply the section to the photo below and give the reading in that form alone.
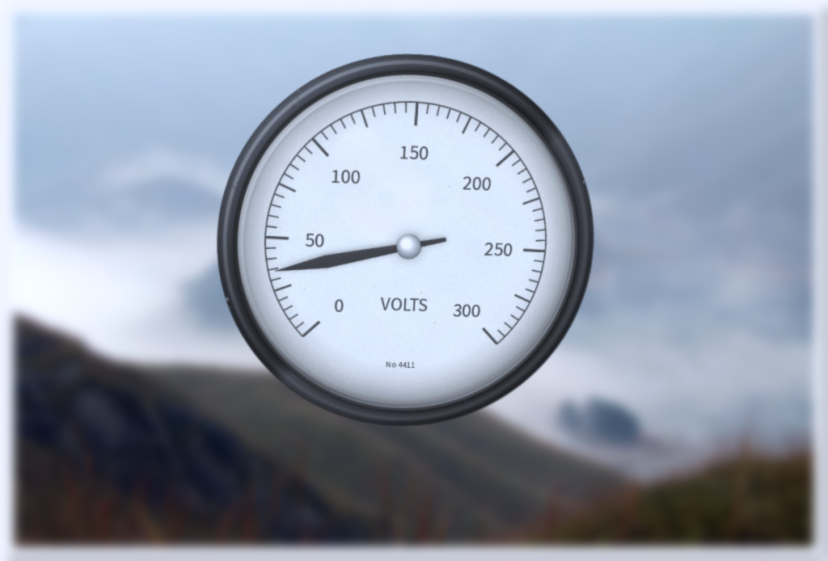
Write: 35 V
